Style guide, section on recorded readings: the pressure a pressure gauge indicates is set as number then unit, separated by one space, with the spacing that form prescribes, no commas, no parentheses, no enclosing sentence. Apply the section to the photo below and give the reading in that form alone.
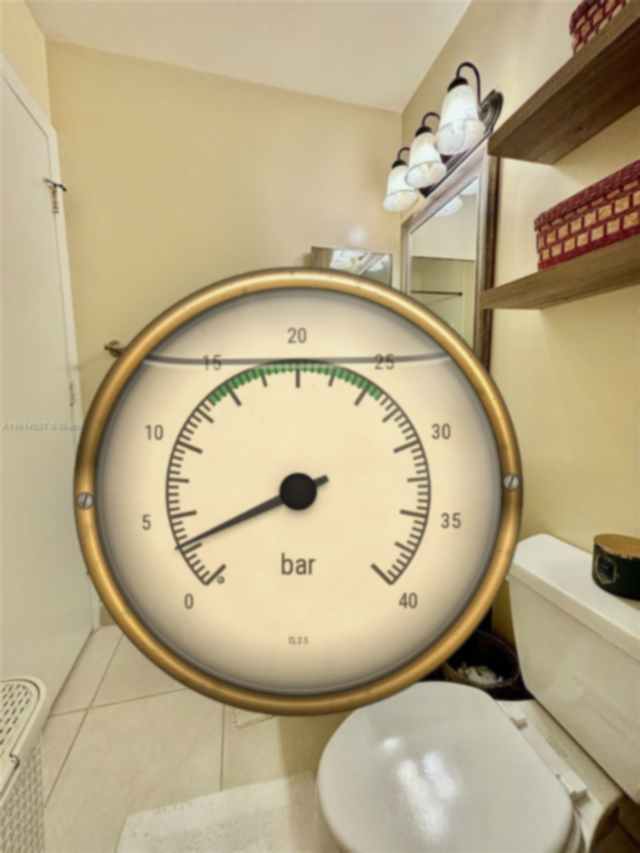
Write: 3 bar
